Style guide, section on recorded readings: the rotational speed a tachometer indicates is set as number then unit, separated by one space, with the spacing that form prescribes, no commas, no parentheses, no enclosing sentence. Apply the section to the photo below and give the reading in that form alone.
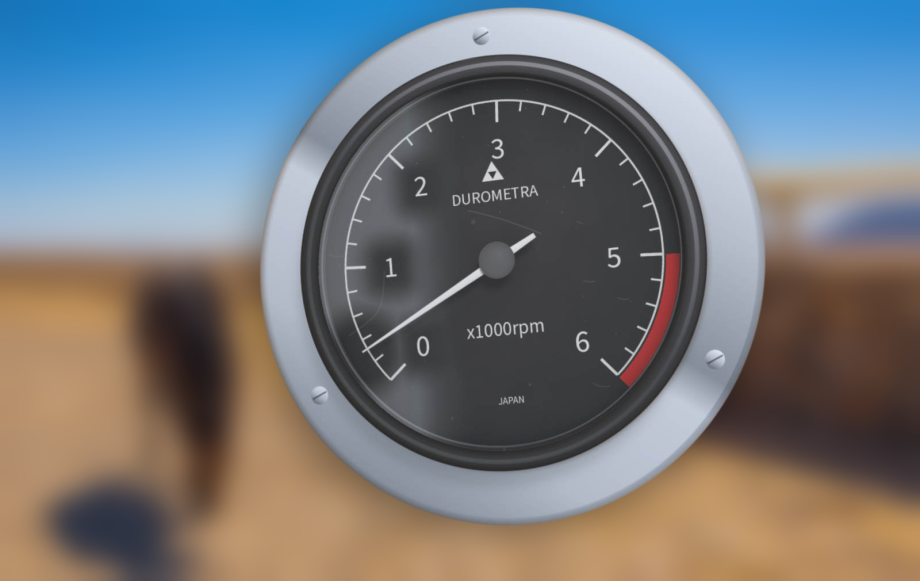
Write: 300 rpm
